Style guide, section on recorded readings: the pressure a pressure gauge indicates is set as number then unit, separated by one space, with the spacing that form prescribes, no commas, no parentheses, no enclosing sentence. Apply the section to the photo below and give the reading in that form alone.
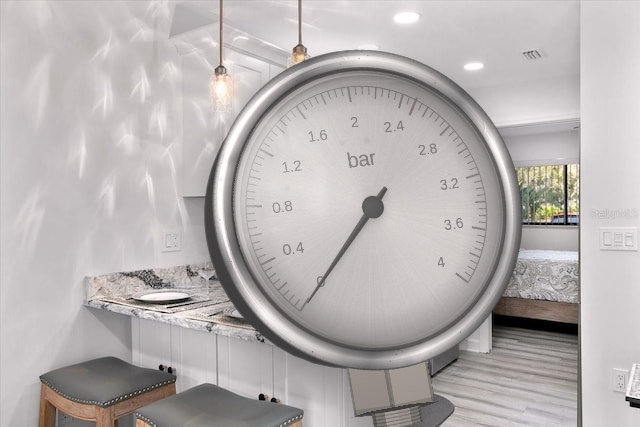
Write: 0 bar
